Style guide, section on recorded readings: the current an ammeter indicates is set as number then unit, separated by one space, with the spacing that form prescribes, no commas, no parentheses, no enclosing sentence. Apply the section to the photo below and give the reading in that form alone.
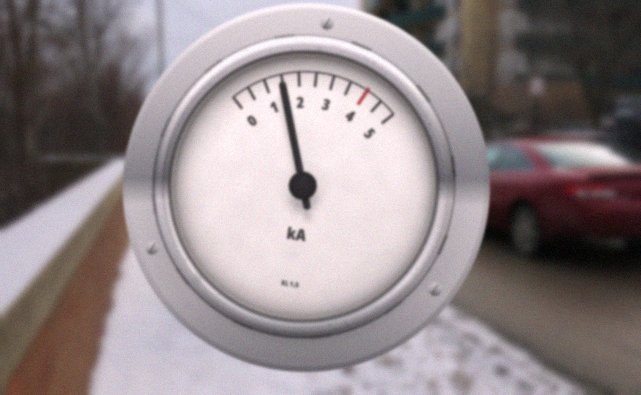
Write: 1.5 kA
